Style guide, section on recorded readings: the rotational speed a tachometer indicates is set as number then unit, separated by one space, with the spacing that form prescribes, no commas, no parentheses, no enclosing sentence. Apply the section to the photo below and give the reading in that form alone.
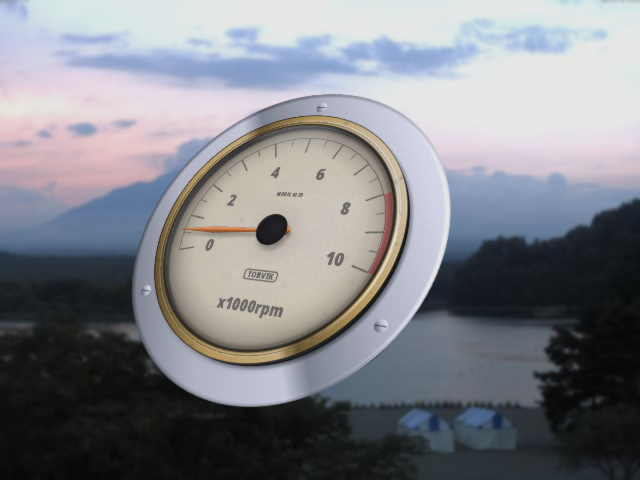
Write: 500 rpm
